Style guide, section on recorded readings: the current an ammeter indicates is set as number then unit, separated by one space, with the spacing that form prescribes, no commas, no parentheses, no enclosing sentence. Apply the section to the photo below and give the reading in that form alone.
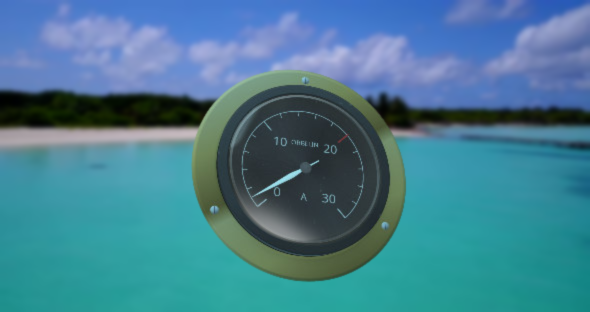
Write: 1 A
